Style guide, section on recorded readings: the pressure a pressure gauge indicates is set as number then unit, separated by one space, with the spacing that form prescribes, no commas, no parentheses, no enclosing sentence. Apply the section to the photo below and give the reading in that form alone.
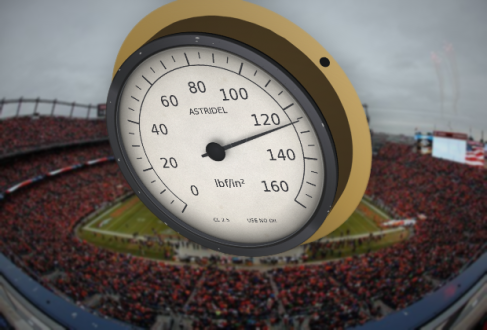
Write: 125 psi
